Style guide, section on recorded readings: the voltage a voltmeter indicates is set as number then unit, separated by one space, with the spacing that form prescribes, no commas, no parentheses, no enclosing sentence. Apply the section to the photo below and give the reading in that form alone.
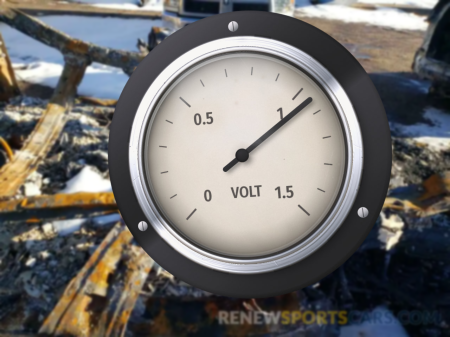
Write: 1.05 V
